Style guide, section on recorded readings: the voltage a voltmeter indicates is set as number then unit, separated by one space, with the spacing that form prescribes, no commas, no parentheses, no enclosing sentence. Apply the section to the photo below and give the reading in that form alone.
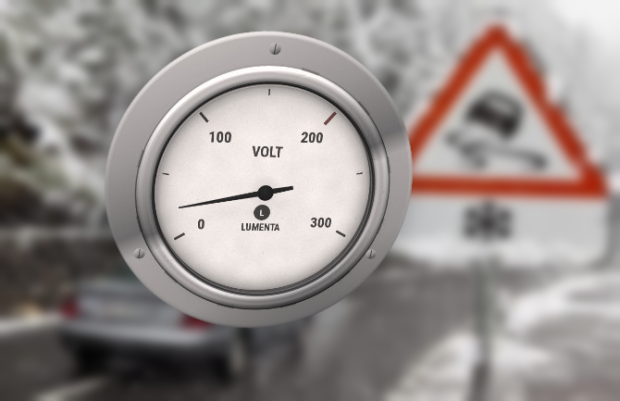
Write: 25 V
